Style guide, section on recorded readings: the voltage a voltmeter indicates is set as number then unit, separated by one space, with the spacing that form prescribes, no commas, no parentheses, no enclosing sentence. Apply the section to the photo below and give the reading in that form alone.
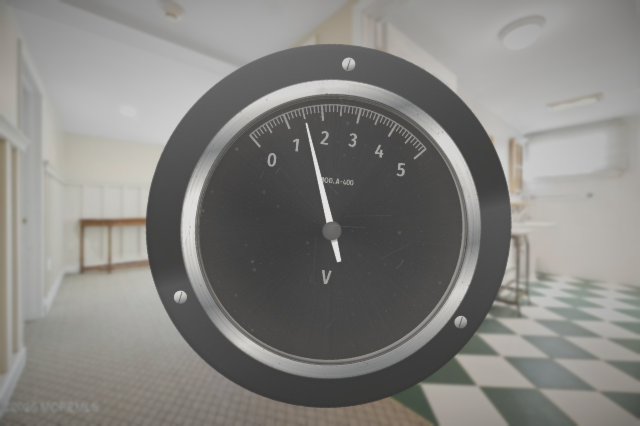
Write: 1.5 V
